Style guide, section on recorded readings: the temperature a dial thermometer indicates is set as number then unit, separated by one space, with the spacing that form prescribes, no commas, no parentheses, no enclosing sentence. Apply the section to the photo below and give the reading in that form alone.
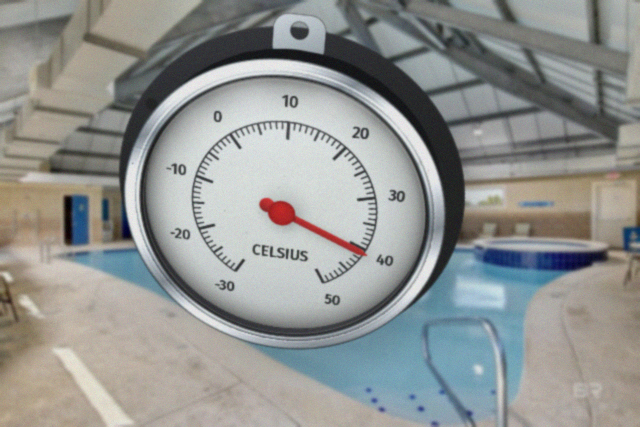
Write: 40 °C
